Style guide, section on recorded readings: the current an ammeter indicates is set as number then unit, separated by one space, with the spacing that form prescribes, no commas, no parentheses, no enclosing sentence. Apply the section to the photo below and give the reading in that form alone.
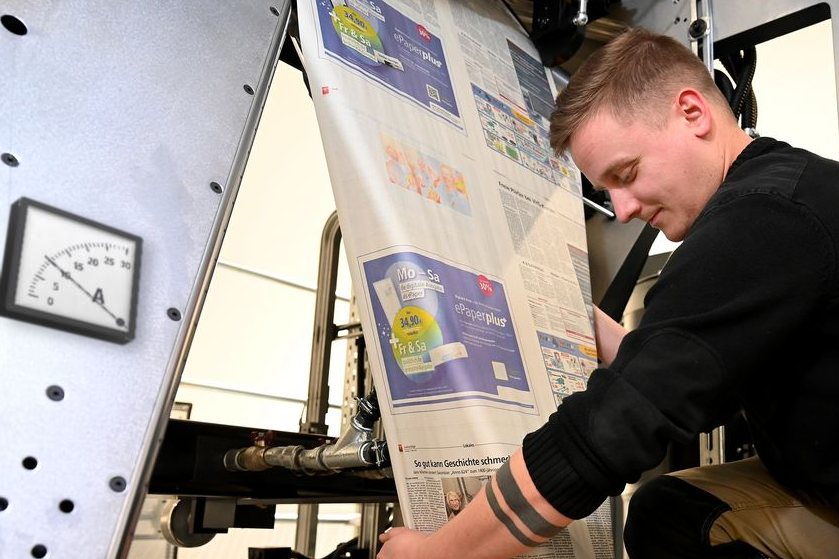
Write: 10 A
